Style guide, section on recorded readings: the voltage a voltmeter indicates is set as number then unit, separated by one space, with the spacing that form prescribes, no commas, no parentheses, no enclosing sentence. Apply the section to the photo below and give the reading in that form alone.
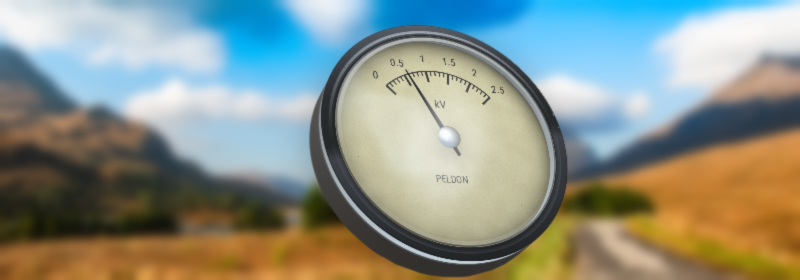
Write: 0.5 kV
